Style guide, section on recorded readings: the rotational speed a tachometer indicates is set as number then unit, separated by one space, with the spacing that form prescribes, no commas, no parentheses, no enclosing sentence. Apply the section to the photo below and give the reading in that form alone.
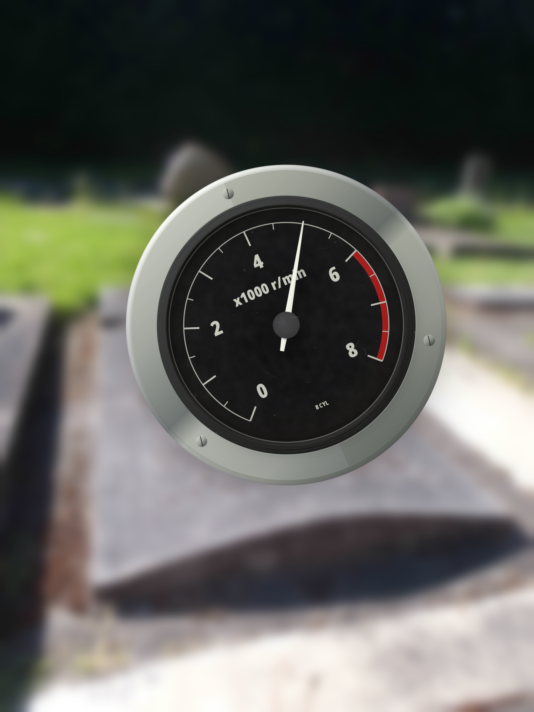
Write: 5000 rpm
